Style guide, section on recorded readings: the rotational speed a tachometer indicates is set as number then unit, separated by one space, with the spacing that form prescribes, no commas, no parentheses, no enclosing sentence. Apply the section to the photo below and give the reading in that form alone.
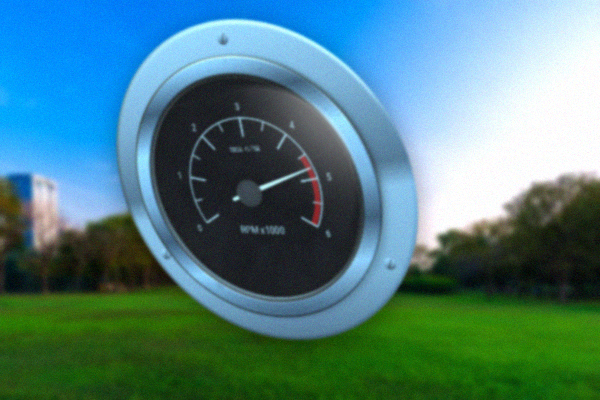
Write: 4750 rpm
